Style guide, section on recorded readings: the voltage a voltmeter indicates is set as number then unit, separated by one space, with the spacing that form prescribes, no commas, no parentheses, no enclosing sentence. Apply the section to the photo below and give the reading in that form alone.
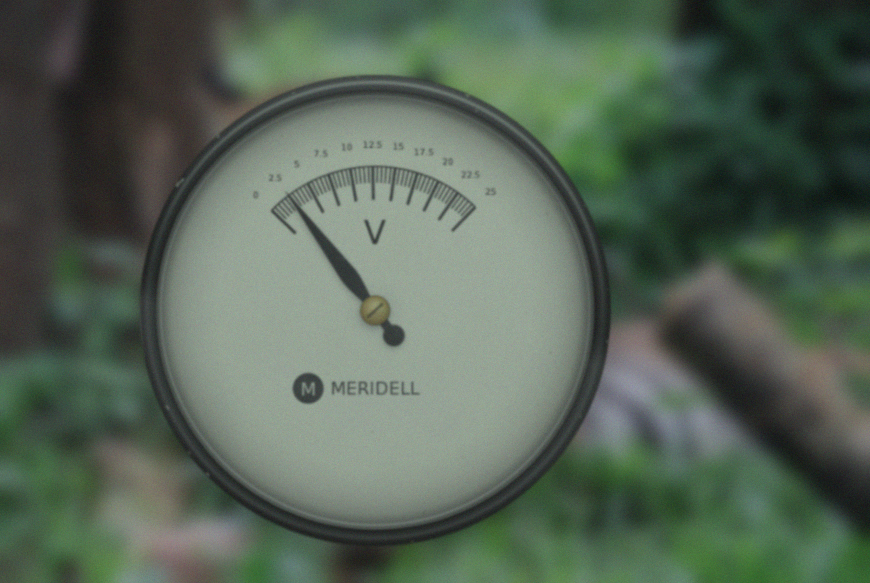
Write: 2.5 V
